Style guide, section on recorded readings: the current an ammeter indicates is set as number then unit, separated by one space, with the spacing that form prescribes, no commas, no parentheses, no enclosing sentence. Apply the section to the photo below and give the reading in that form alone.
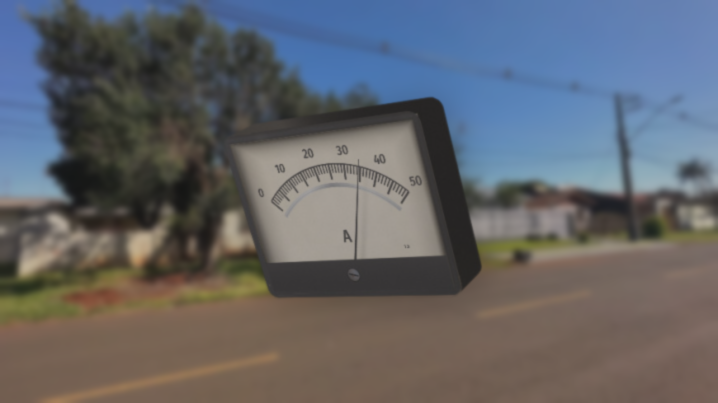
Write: 35 A
